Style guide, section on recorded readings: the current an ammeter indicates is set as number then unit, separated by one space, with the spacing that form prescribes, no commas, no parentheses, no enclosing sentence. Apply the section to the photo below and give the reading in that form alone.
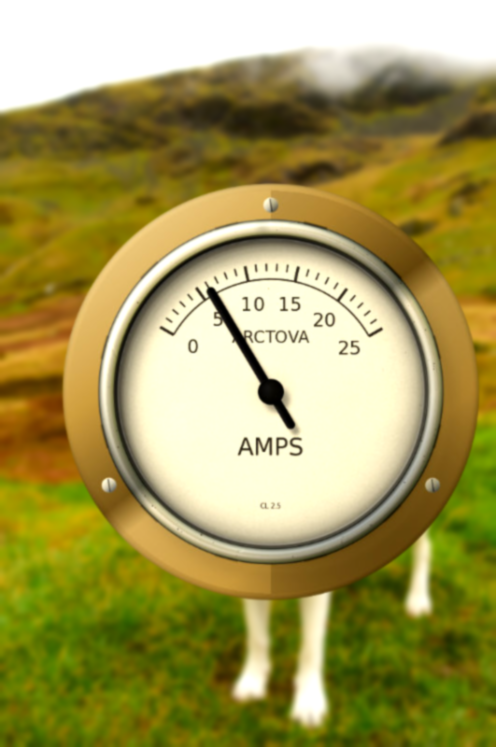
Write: 6 A
